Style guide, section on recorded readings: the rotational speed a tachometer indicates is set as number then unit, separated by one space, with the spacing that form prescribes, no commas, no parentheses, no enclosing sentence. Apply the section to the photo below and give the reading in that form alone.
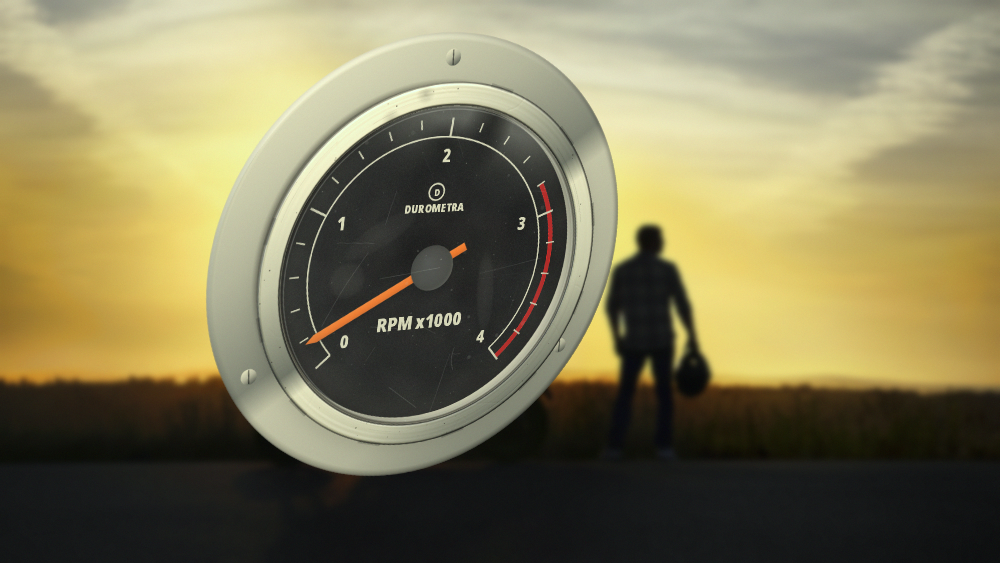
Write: 200 rpm
